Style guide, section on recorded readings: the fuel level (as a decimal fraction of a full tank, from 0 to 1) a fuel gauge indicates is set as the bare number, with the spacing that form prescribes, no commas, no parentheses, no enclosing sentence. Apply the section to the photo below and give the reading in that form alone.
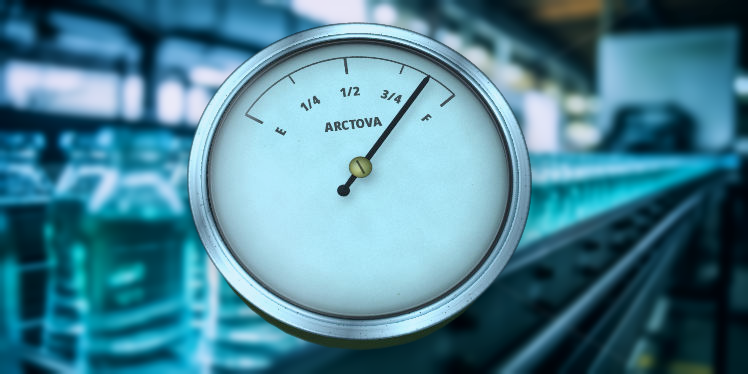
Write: 0.875
